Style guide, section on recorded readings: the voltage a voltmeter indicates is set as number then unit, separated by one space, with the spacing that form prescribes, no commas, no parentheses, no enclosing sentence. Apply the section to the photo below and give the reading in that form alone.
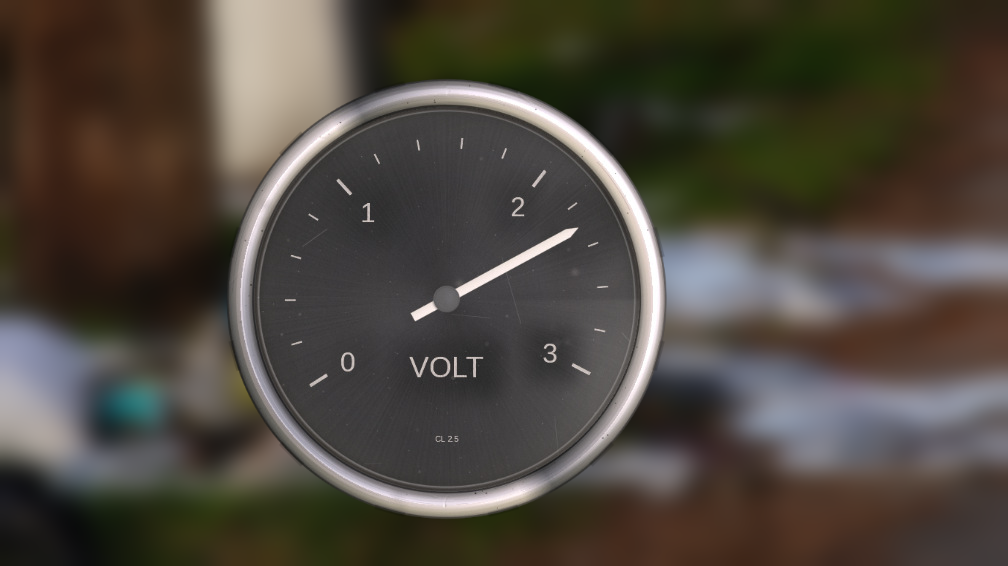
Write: 2.3 V
